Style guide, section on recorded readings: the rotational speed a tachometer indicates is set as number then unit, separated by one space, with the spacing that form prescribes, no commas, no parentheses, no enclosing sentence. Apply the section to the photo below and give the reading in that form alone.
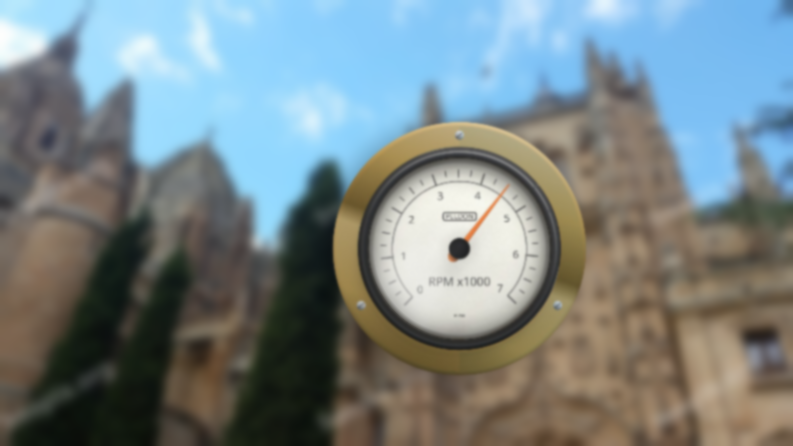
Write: 4500 rpm
